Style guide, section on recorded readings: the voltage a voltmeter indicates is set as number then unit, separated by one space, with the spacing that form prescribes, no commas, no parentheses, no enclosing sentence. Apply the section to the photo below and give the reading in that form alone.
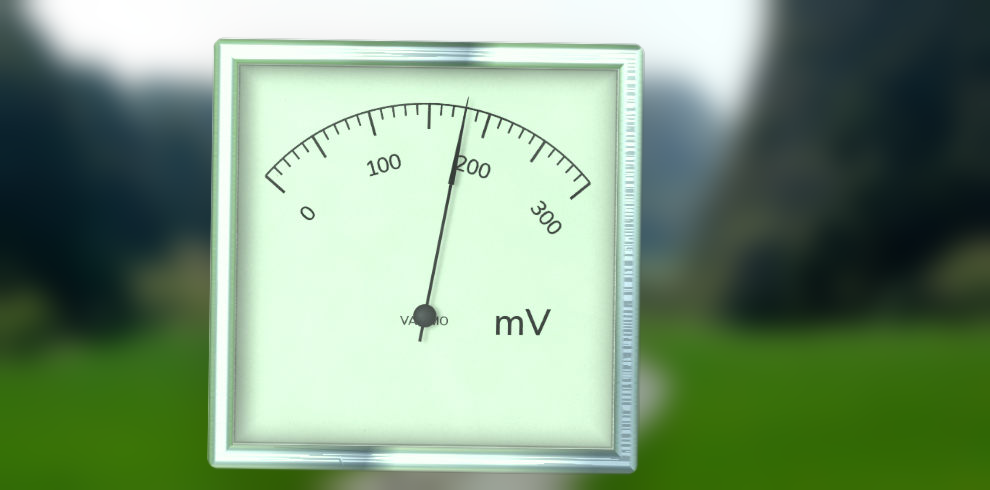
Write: 180 mV
